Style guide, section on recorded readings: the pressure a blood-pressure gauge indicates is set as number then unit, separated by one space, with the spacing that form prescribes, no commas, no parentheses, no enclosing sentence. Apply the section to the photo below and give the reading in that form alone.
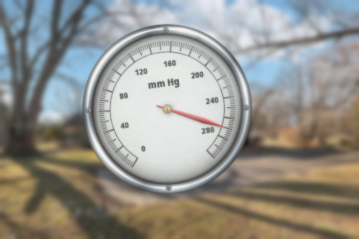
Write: 270 mmHg
